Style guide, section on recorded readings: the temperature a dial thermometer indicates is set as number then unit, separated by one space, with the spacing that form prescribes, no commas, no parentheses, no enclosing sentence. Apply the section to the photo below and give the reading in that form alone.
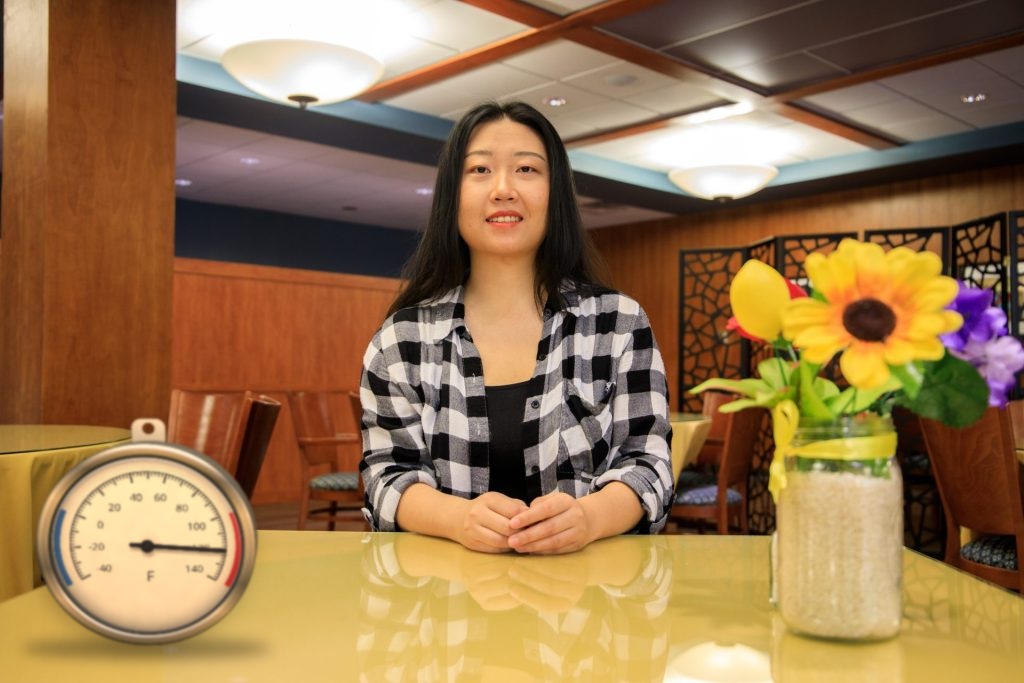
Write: 120 °F
